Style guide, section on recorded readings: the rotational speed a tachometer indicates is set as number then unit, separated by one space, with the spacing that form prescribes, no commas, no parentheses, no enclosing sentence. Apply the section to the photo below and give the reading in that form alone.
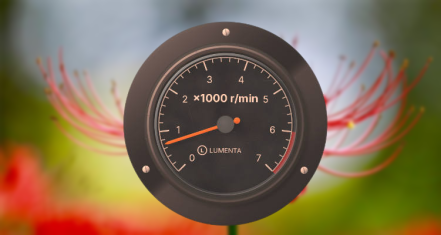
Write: 700 rpm
